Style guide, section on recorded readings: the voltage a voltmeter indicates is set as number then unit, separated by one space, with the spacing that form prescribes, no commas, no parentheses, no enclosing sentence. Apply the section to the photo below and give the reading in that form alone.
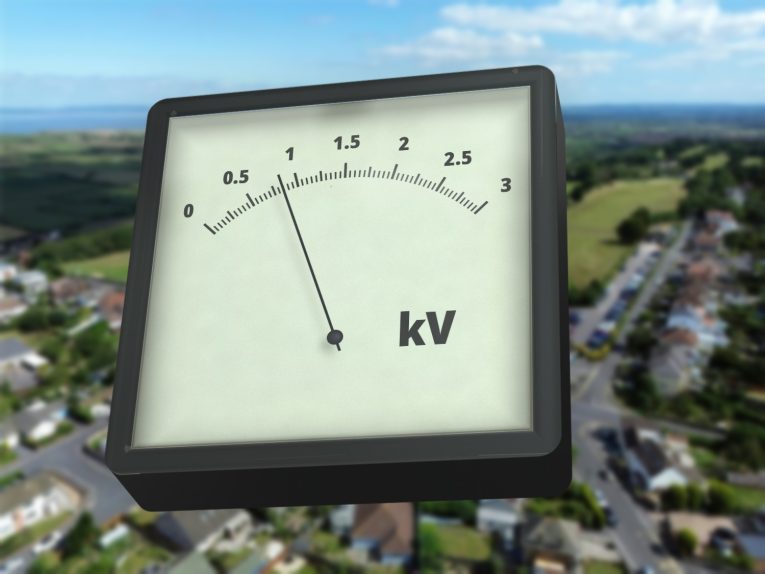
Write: 0.85 kV
